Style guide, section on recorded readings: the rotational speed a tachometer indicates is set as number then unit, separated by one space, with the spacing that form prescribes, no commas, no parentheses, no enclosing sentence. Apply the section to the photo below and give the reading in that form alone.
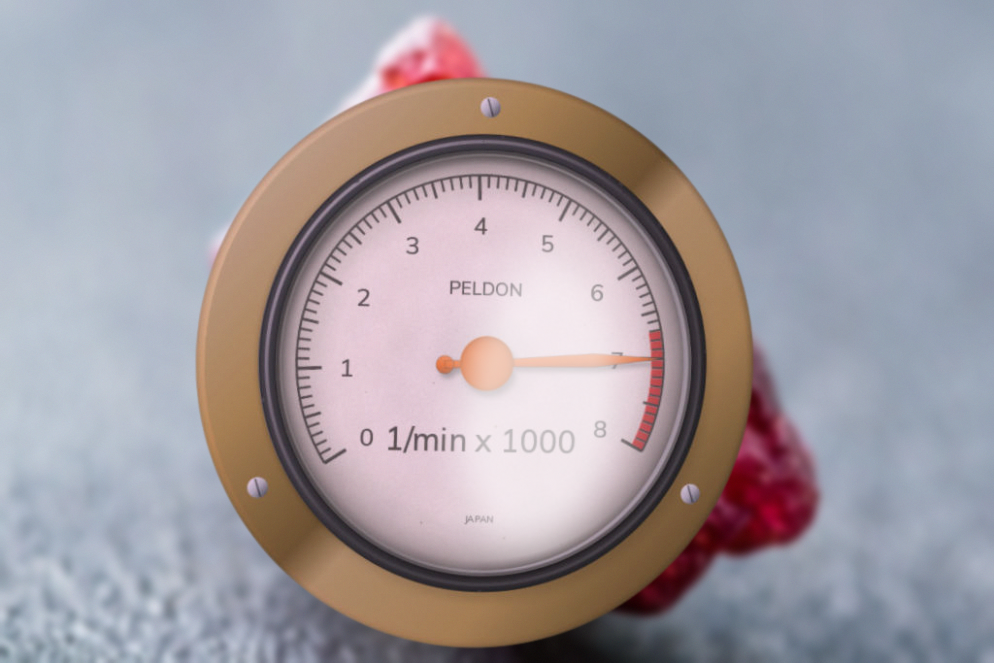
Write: 7000 rpm
